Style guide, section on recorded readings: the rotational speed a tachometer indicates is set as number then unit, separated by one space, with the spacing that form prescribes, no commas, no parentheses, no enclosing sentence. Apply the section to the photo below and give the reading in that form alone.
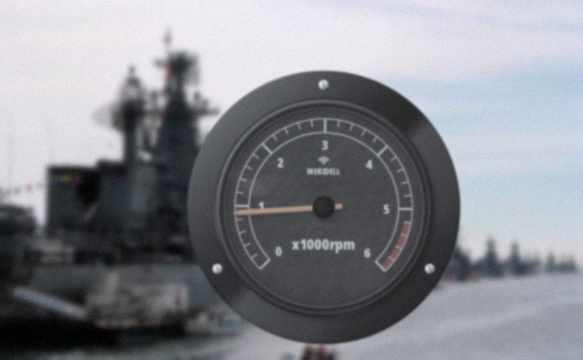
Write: 900 rpm
